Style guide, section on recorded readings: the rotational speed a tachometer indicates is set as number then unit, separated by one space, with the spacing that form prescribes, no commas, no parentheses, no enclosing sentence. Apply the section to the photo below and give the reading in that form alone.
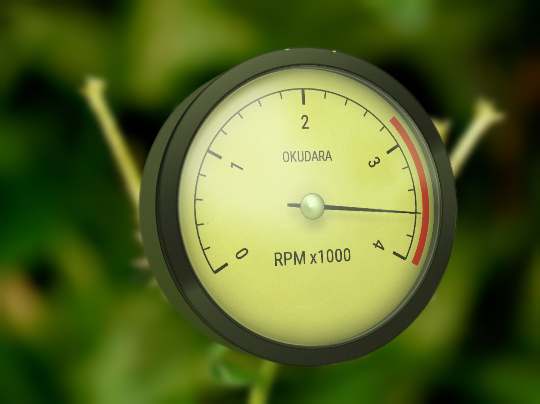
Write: 3600 rpm
